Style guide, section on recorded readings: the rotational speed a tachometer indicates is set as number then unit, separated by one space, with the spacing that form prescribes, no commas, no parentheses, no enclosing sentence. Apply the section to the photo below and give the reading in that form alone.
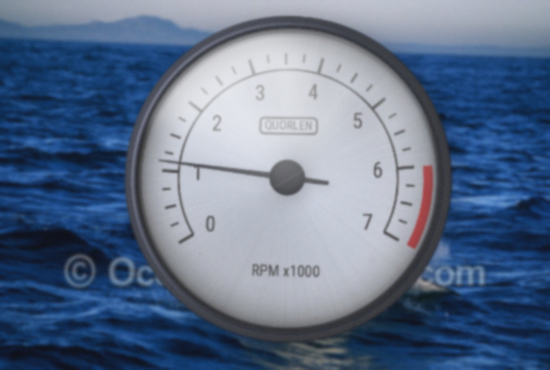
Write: 1125 rpm
